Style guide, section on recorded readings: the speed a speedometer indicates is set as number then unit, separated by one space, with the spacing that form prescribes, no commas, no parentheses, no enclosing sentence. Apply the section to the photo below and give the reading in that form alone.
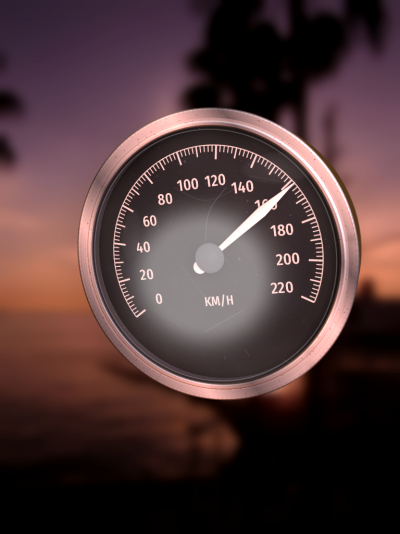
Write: 162 km/h
